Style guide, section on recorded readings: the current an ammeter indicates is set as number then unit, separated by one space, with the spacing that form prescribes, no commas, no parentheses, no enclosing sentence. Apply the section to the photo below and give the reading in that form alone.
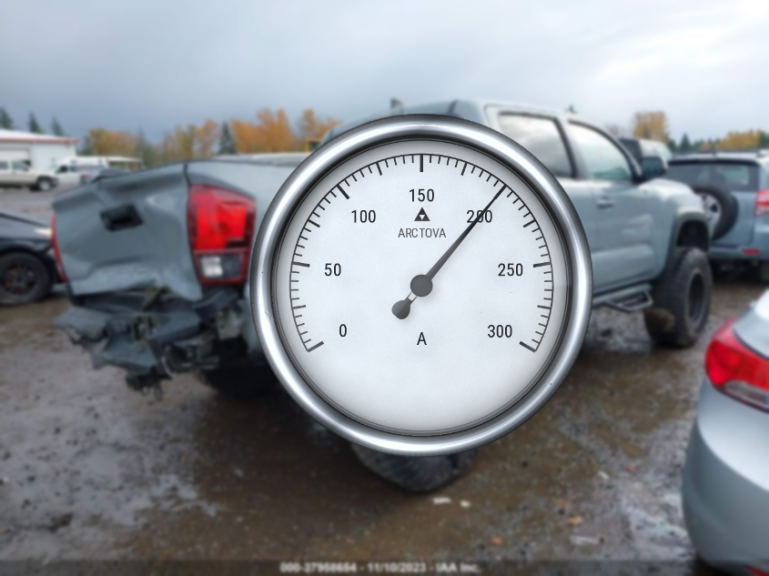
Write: 200 A
